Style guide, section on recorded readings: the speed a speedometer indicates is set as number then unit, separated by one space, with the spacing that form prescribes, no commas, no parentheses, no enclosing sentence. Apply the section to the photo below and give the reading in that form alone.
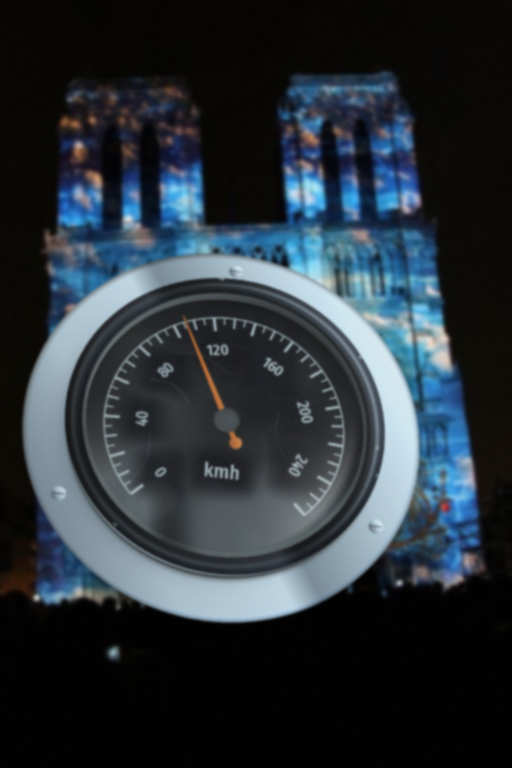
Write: 105 km/h
